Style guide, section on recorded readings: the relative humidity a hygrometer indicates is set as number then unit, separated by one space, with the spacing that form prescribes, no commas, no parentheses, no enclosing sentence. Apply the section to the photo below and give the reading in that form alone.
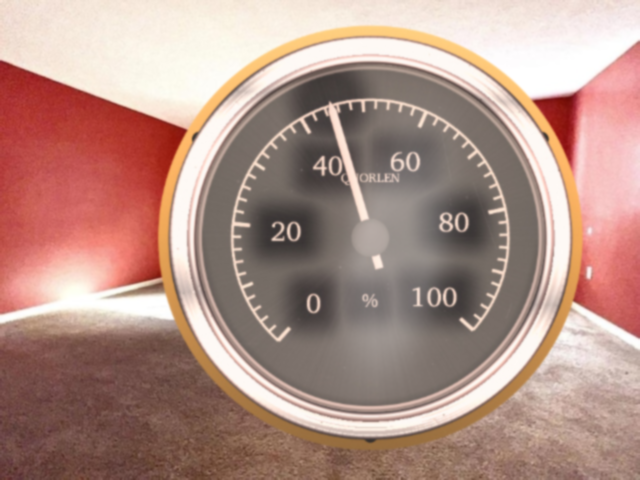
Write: 45 %
